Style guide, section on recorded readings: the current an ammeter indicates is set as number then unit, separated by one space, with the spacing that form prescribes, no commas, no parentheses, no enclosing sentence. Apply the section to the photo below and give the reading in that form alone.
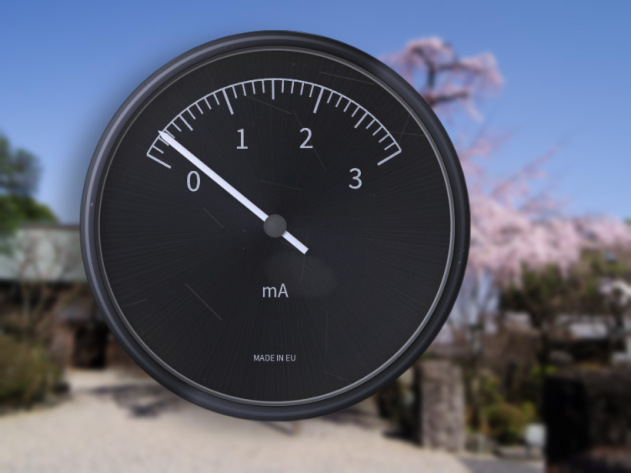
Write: 0.25 mA
